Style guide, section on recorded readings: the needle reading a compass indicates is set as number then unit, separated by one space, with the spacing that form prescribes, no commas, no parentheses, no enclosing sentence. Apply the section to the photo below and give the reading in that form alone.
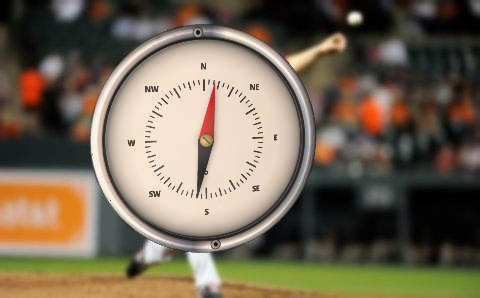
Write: 10 °
